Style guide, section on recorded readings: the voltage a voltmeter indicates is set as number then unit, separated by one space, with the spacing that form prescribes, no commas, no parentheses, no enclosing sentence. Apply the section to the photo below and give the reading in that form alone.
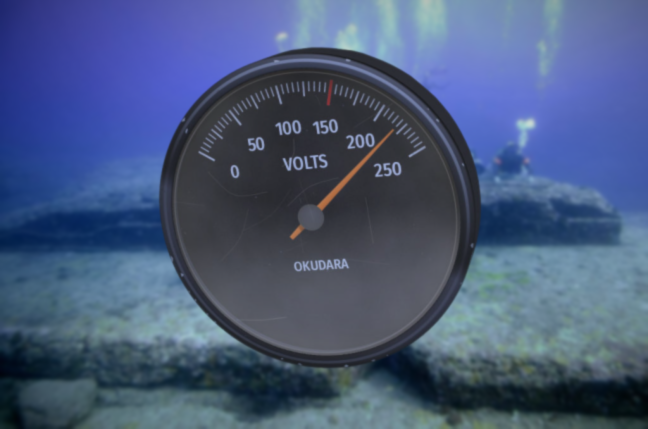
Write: 220 V
